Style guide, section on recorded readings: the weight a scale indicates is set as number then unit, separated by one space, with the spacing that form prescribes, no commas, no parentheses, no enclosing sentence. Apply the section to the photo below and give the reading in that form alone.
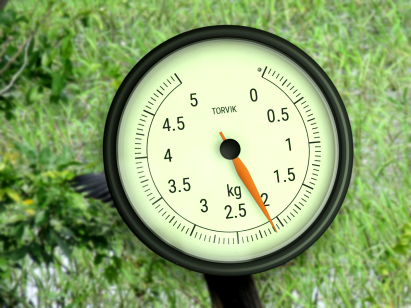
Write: 2.1 kg
